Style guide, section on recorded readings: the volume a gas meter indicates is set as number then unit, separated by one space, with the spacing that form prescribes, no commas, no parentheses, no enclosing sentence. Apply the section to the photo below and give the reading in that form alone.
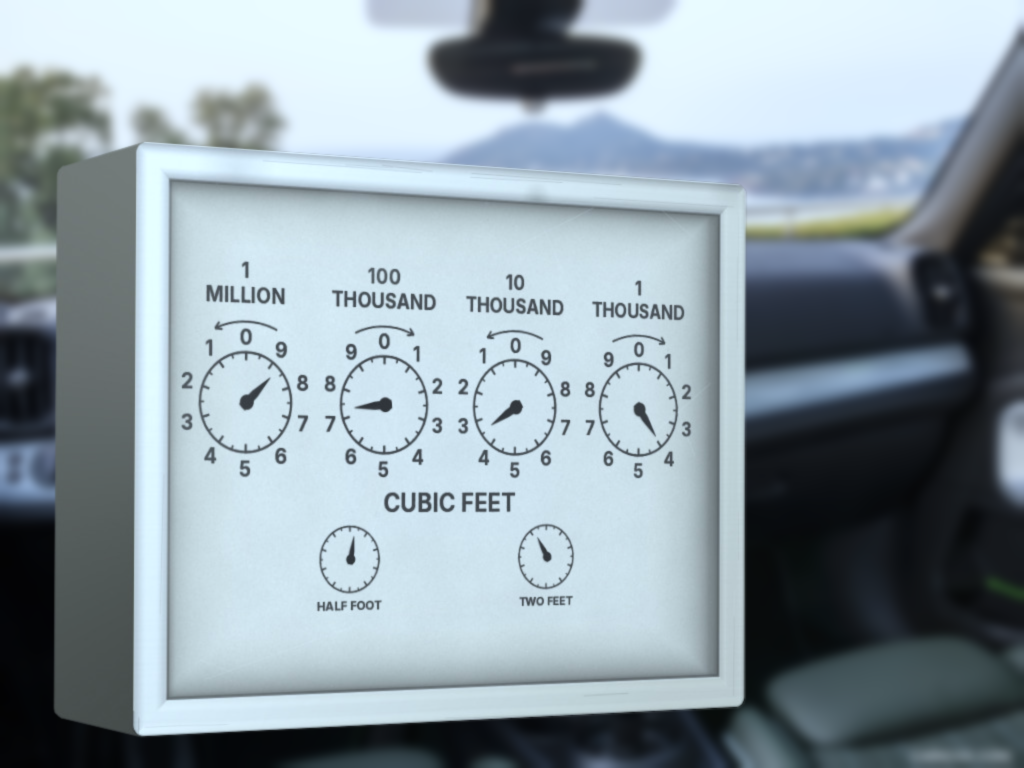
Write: 873400 ft³
